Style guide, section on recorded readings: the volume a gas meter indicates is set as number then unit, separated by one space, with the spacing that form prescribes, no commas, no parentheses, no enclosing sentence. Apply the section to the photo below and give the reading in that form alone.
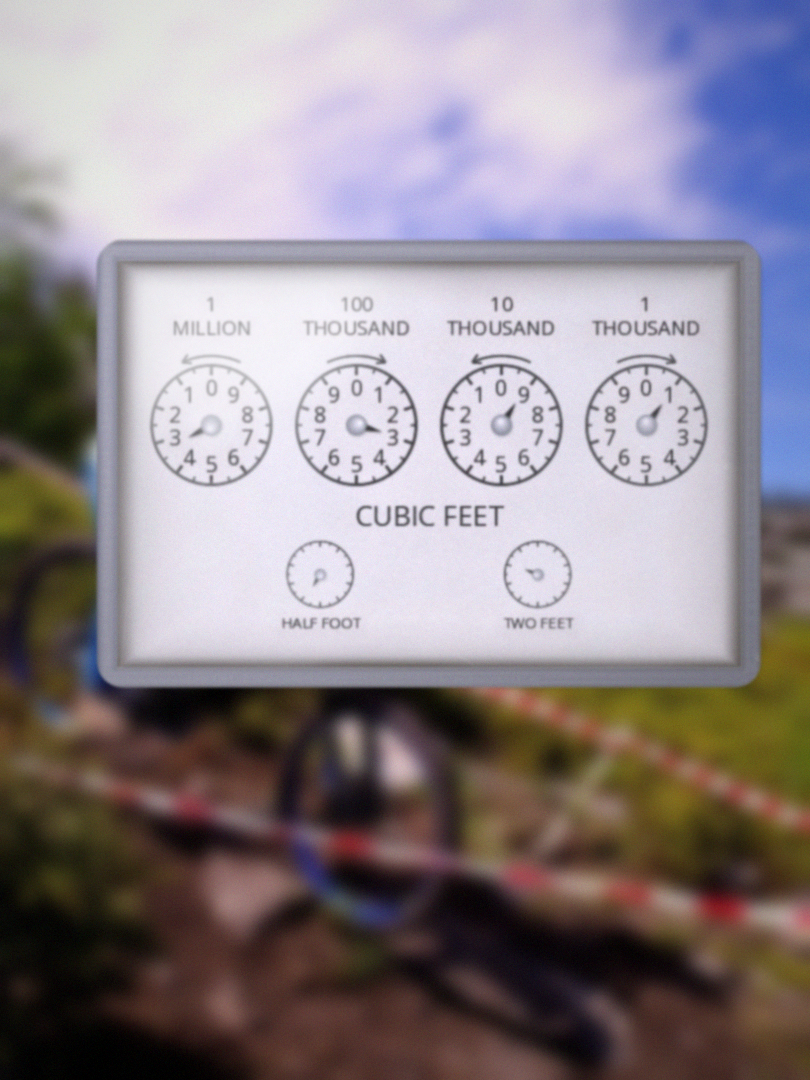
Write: 329100 ft³
